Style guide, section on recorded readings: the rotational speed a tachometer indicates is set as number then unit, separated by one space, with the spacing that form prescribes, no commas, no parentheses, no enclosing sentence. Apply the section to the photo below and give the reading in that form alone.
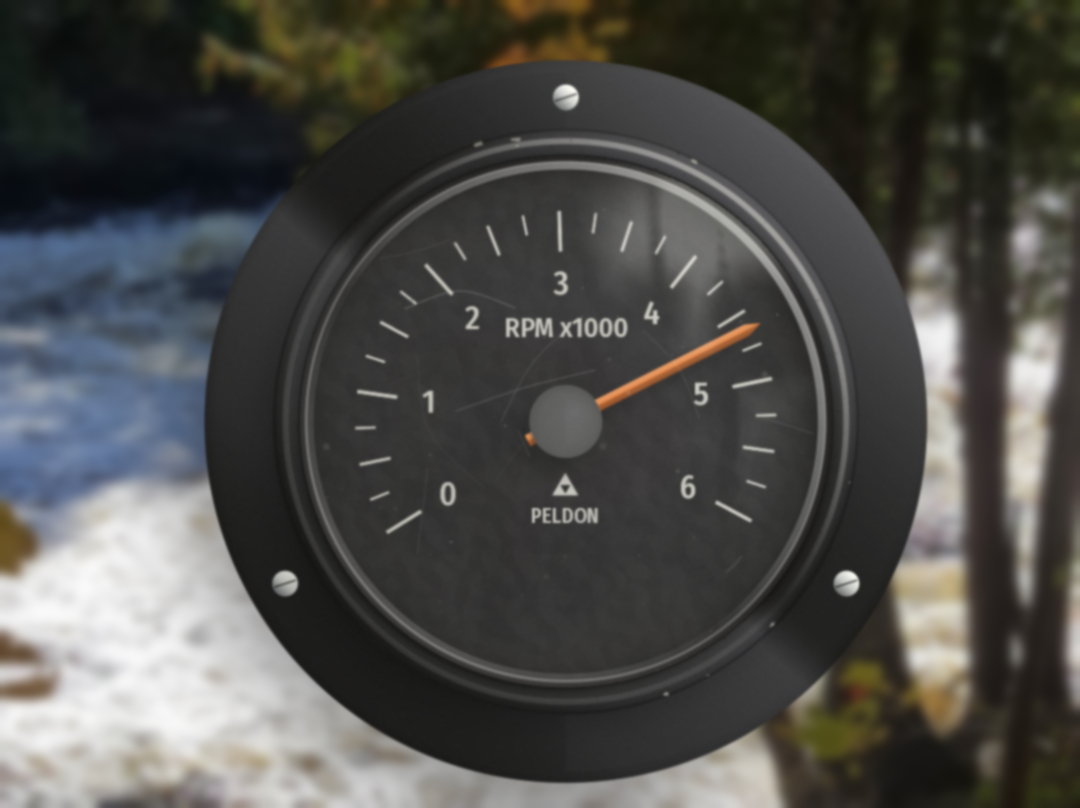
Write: 4625 rpm
